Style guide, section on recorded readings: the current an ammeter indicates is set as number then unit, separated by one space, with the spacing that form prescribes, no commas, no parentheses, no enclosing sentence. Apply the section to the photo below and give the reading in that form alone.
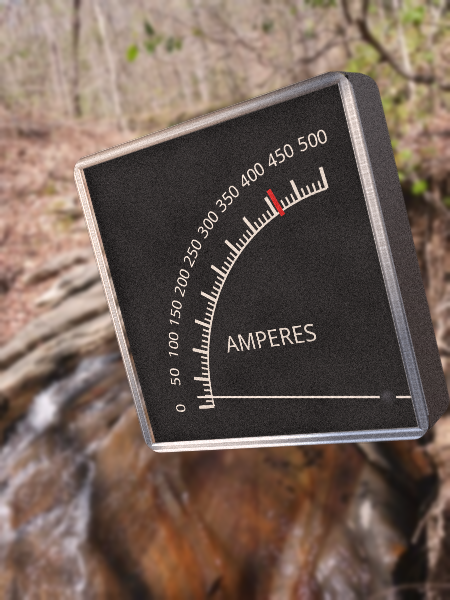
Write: 20 A
